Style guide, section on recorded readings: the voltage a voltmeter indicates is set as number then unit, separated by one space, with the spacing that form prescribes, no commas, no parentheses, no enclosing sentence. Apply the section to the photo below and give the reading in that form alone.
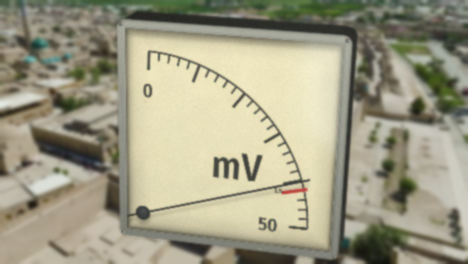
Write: 40 mV
